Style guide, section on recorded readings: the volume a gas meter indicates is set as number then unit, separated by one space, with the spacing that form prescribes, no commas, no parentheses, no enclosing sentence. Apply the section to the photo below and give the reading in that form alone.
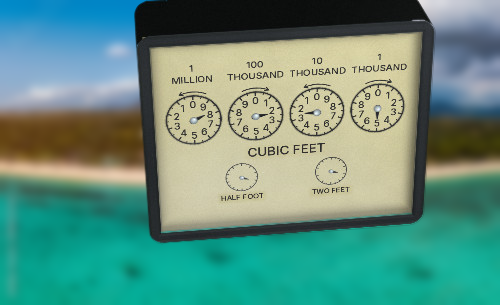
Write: 822500 ft³
